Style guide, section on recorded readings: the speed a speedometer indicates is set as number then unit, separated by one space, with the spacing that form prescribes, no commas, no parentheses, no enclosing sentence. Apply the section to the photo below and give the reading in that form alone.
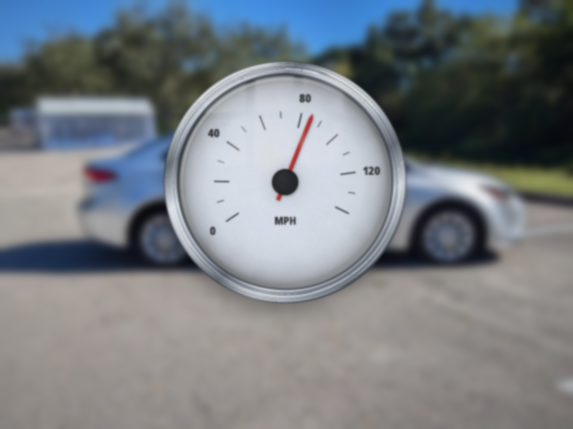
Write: 85 mph
